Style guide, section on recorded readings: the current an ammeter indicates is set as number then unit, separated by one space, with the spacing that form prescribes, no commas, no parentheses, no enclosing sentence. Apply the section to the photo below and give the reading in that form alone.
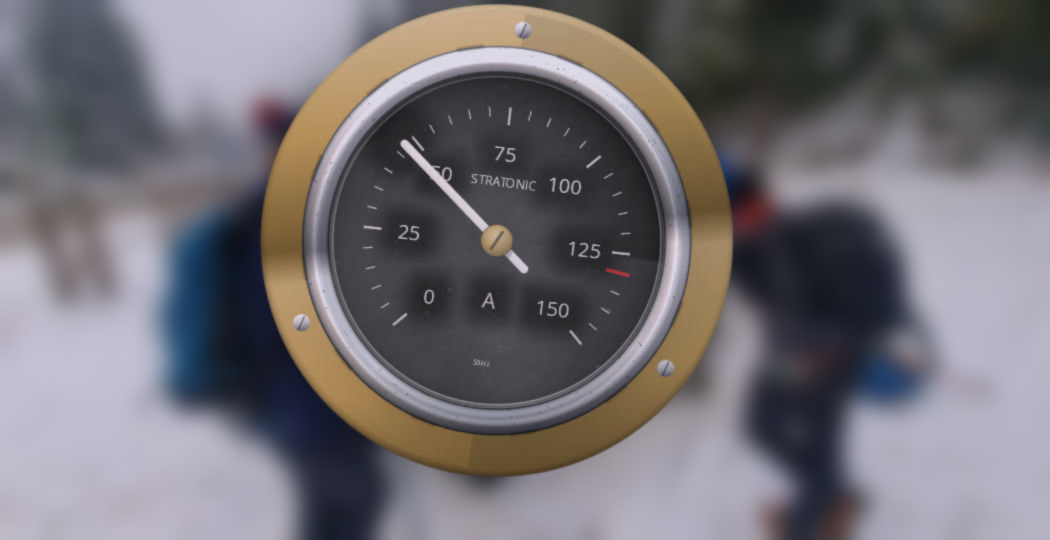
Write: 47.5 A
